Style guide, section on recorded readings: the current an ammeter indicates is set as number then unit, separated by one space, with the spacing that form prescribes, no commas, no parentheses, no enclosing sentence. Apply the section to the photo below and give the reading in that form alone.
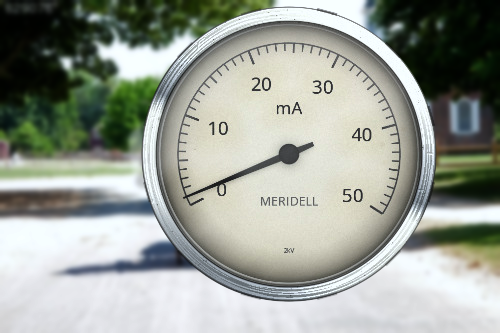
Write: 1 mA
